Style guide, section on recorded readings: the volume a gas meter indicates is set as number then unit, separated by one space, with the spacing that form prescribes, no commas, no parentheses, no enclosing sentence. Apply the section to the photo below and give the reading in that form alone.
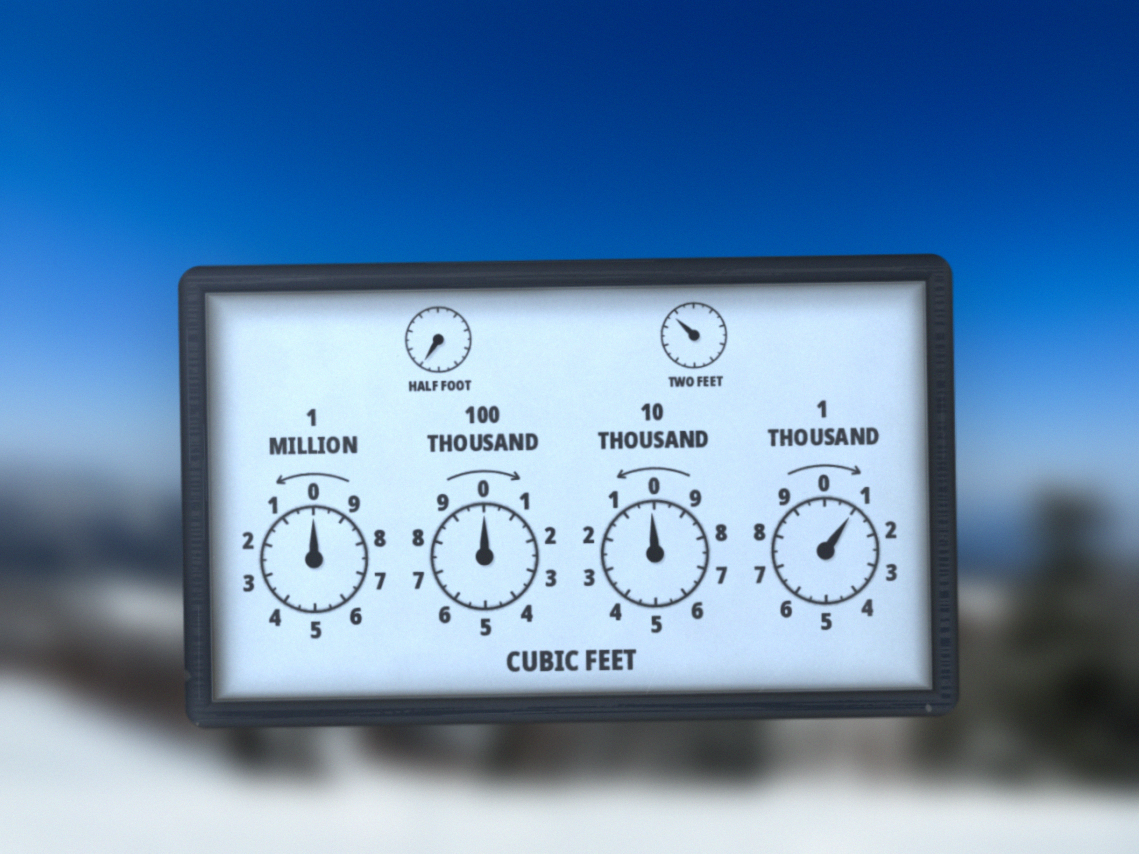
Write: 100 ft³
